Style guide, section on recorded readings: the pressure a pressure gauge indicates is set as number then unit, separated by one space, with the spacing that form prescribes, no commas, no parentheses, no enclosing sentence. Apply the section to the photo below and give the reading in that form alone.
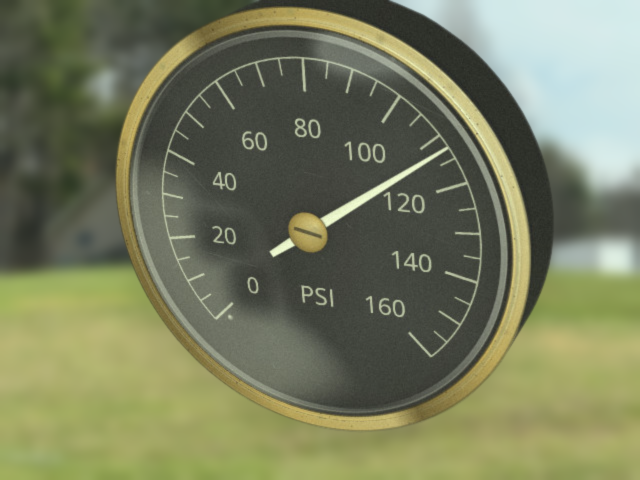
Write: 112.5 psi
